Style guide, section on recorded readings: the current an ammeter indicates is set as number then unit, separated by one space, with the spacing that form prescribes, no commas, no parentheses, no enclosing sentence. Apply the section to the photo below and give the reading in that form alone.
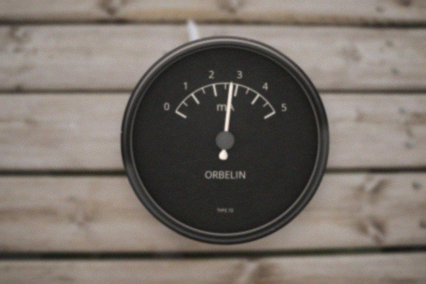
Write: 2.75 mA
